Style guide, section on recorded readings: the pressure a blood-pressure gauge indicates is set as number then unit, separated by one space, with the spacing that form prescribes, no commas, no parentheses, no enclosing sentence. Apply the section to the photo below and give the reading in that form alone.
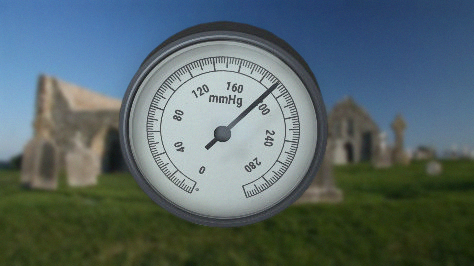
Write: 190 mmHg
